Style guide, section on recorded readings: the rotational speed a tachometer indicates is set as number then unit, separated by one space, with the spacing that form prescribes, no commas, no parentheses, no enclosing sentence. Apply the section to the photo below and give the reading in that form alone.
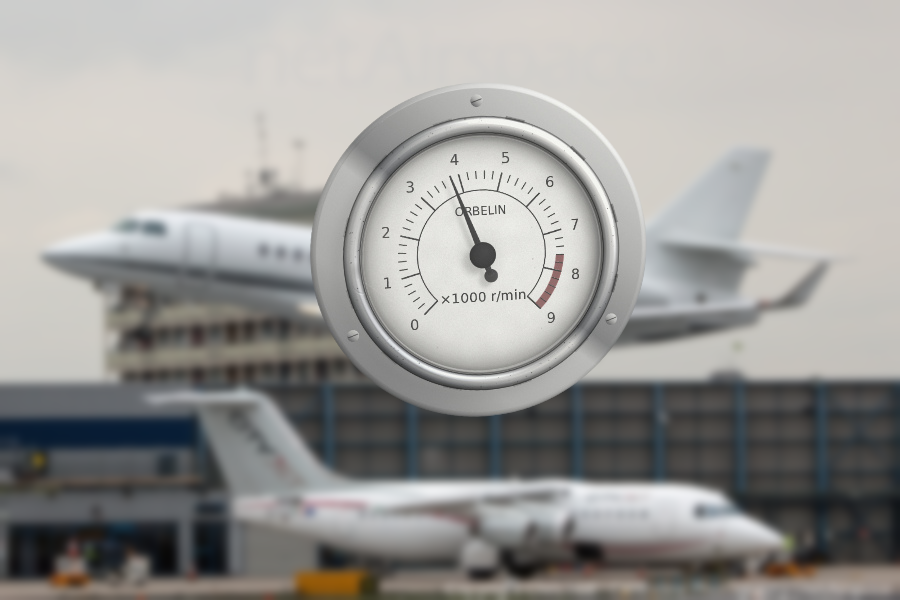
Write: 3800 rpm
